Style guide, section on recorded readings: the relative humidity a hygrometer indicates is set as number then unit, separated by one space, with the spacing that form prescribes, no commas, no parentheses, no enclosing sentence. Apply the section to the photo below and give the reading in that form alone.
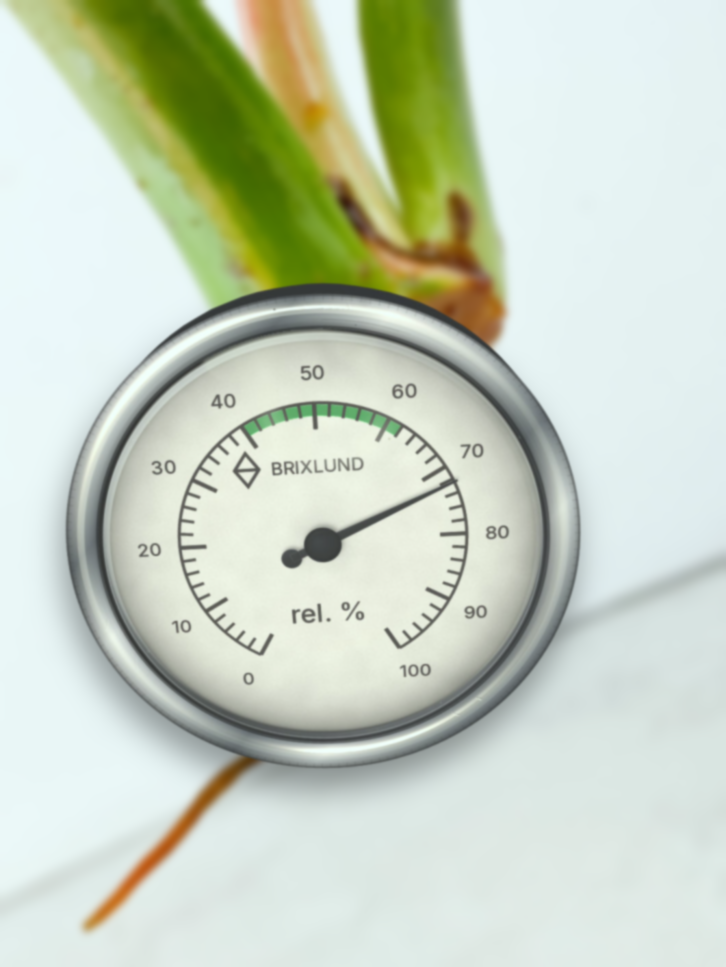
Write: 72 %
